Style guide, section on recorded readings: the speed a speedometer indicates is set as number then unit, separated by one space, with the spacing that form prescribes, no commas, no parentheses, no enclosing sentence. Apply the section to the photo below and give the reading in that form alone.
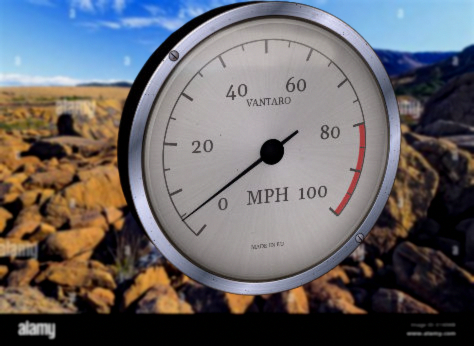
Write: 5 mph
